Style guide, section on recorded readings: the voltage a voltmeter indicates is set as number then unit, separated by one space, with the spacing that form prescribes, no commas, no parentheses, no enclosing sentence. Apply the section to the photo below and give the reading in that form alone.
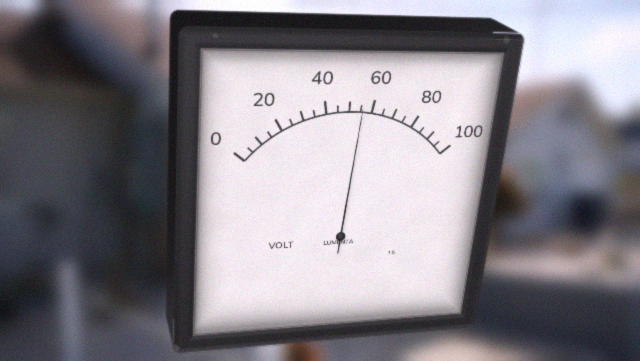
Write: 55 V
